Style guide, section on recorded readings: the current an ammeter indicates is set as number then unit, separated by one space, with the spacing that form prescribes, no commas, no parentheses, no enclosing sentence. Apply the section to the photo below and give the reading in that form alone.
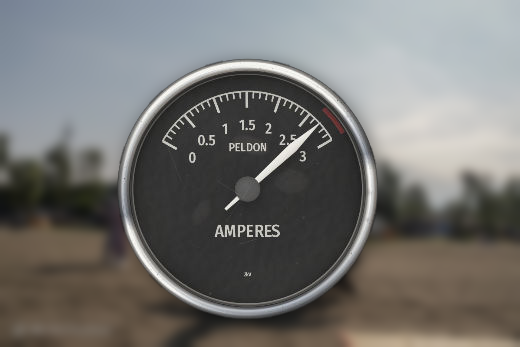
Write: 2.7 A
